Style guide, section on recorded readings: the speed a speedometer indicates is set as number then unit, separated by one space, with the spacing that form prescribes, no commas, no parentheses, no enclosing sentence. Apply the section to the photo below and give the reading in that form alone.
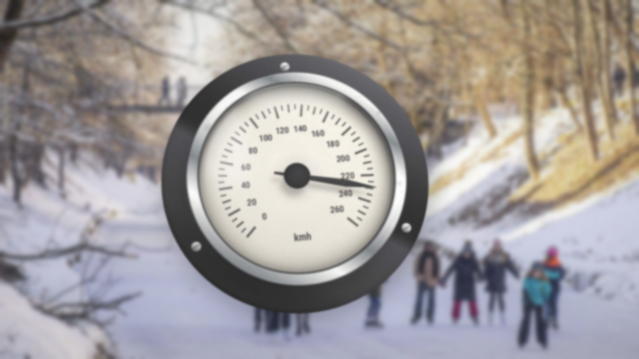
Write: 230 km/h
